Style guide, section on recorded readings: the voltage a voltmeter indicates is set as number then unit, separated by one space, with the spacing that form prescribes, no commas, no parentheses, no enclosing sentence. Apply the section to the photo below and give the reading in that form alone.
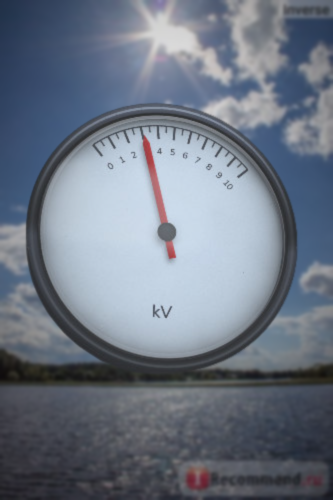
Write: 3 kV
